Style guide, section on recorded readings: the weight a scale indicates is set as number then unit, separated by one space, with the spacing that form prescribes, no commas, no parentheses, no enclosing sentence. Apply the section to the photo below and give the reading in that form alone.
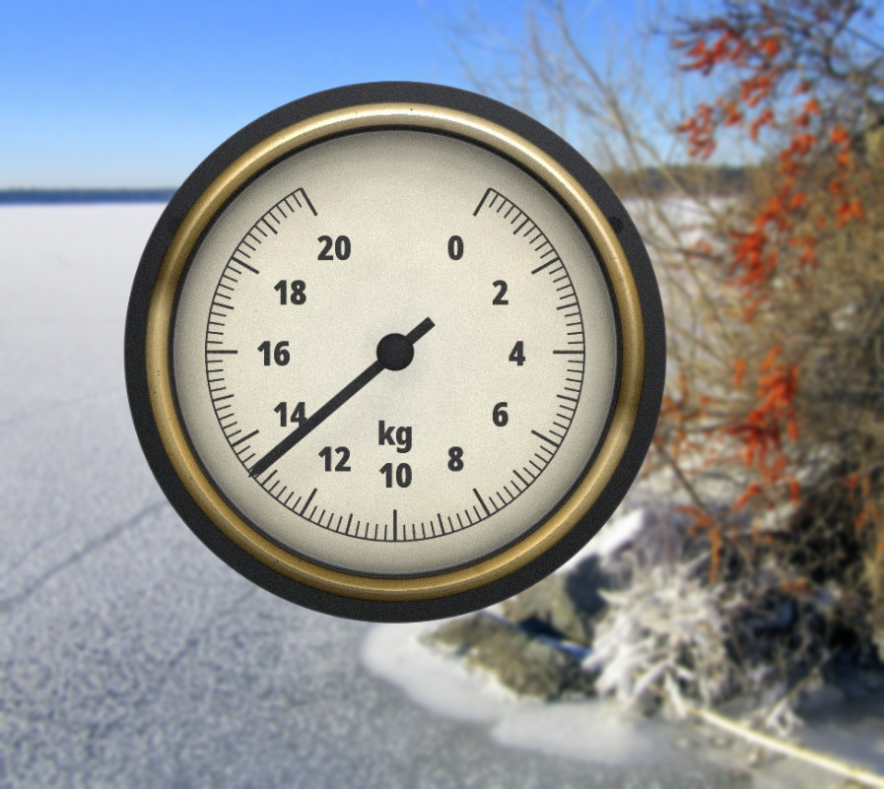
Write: 13.3 kg
